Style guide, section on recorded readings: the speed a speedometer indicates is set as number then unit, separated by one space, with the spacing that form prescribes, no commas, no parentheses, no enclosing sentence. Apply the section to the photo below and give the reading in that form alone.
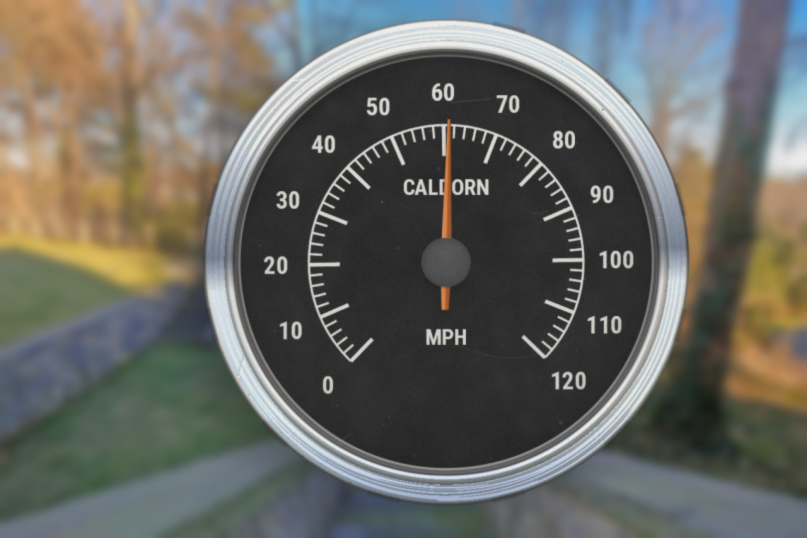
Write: 61 mph
